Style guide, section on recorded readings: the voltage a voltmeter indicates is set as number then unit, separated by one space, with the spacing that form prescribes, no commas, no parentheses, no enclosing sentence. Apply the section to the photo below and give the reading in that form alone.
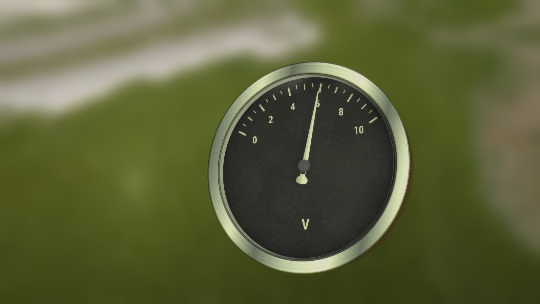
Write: 6 V
